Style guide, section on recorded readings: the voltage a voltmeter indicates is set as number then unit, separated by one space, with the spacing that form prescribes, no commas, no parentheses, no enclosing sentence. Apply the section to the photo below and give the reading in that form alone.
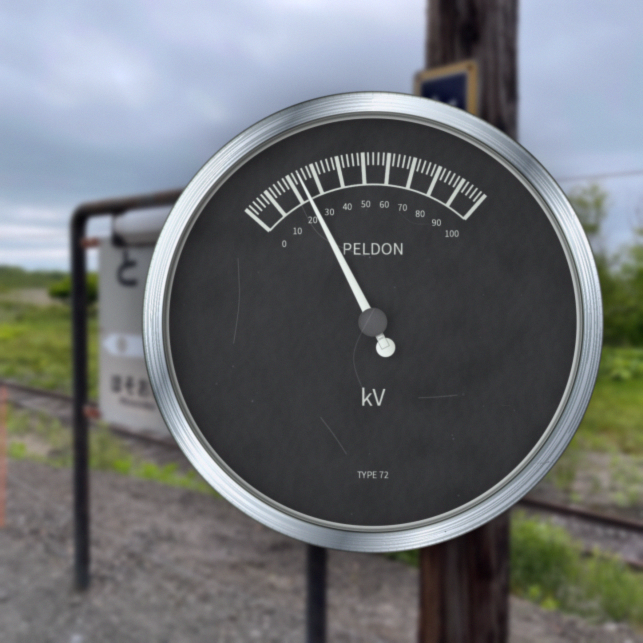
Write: 24 kV
